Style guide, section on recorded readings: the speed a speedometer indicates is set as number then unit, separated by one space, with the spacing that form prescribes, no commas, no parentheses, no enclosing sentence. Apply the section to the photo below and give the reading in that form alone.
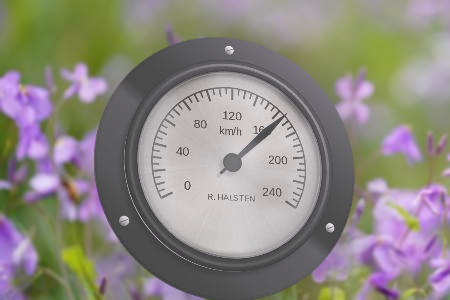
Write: 165 km/h
